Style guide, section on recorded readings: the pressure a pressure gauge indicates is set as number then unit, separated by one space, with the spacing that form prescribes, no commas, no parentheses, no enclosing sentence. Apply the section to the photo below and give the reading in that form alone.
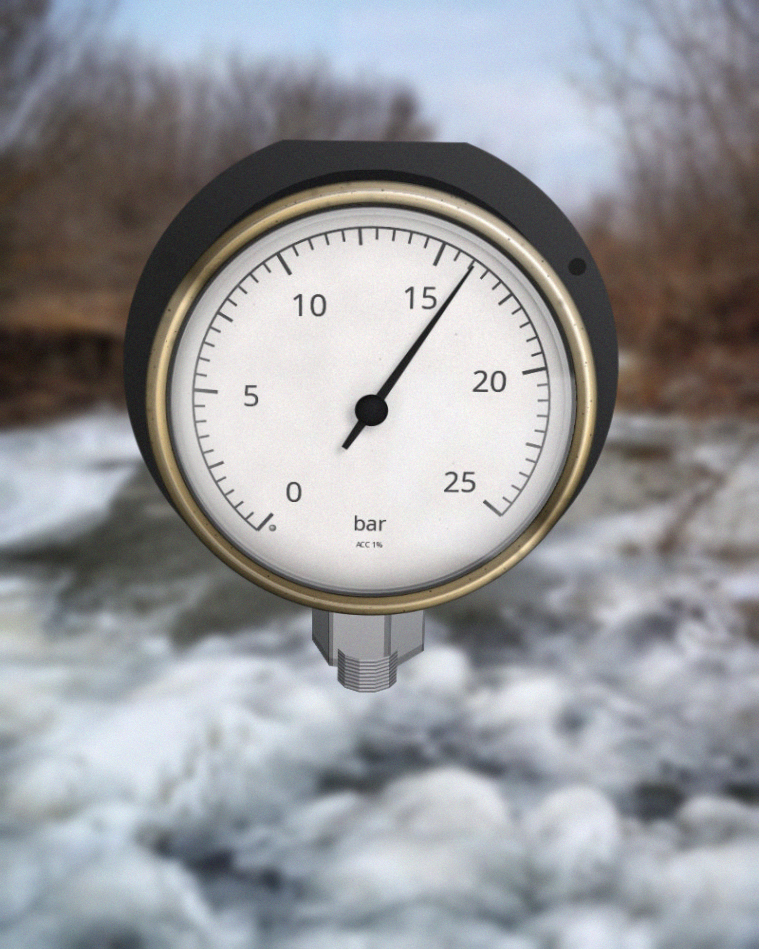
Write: 16 bar
